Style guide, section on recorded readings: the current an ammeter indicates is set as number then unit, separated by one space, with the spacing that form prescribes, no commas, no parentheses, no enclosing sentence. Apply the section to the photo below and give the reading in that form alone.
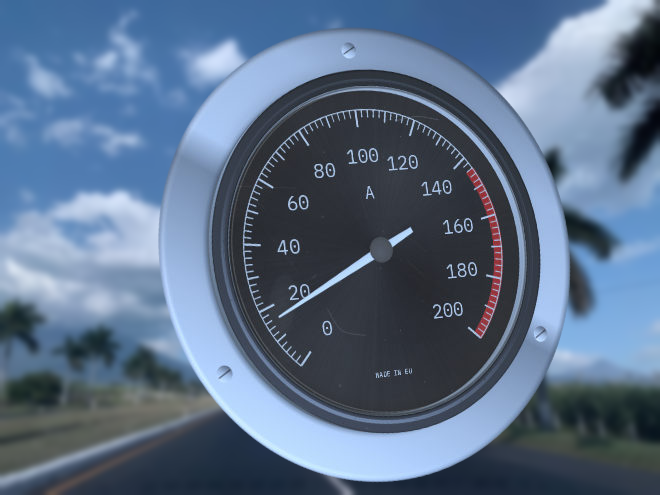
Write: 16 A
